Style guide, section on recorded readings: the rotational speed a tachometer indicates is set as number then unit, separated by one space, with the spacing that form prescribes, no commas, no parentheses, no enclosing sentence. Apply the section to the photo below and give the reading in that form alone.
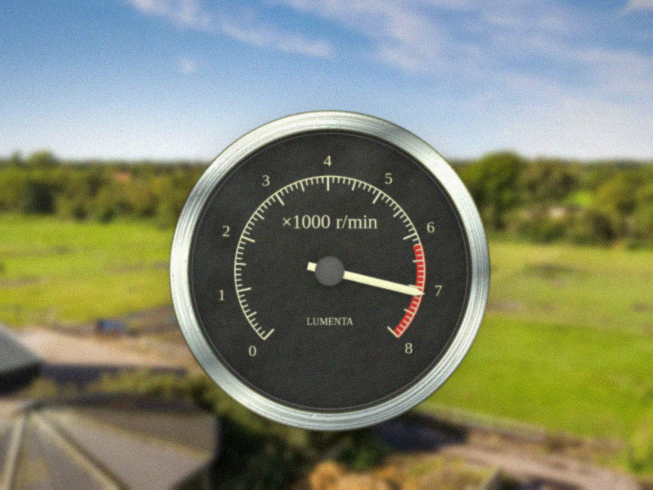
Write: 7100 rpm
